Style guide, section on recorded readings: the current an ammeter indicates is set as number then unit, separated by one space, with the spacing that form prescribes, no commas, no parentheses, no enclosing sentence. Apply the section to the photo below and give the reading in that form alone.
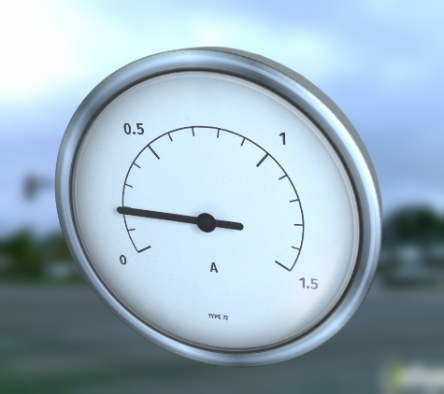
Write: 0.2 A
